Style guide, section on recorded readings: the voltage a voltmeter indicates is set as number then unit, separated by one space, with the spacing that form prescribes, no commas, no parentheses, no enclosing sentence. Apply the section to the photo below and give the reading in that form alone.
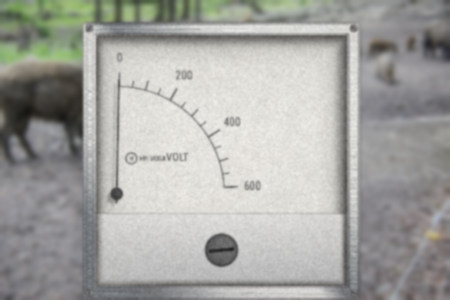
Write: 0 V
